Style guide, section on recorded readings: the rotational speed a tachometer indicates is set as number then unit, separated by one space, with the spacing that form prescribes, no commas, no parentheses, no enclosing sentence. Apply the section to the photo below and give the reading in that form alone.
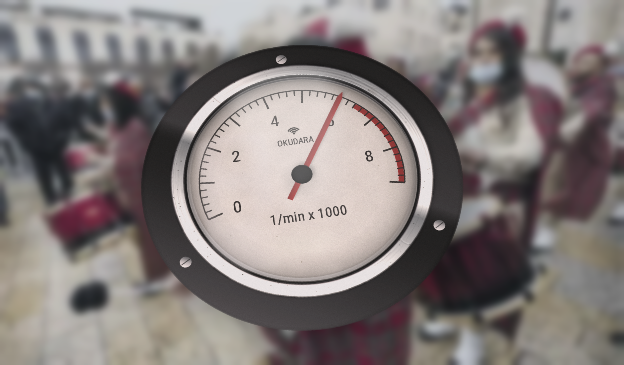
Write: 6000 rpm
